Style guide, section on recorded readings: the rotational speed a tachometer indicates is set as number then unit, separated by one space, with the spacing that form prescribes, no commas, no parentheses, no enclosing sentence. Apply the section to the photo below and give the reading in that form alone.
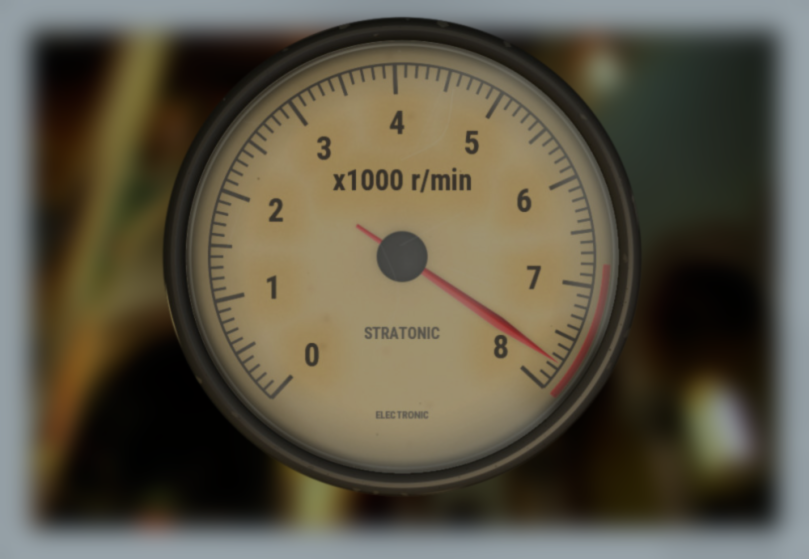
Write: 7750 rpm
